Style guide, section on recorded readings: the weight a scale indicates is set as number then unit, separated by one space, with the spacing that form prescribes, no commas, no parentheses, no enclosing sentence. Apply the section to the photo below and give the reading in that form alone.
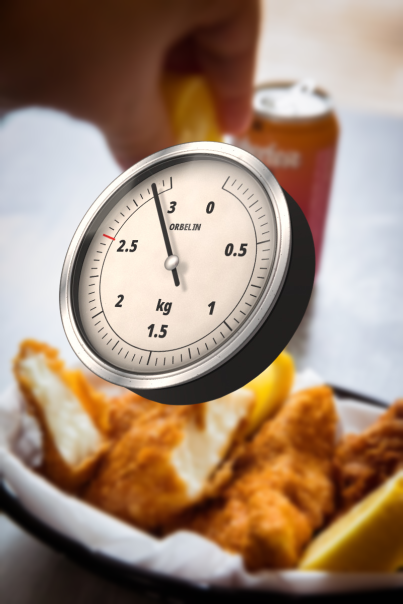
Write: 2.9 kg
